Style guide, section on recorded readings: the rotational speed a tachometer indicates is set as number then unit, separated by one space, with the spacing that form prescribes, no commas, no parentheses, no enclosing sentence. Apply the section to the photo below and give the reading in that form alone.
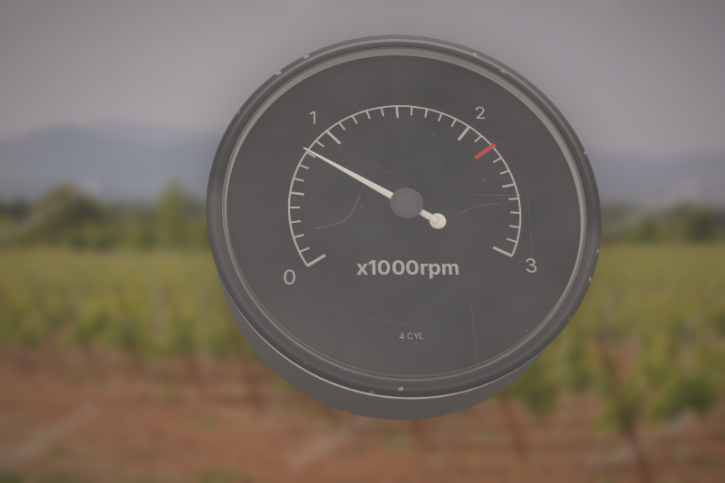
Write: 800 rpm
